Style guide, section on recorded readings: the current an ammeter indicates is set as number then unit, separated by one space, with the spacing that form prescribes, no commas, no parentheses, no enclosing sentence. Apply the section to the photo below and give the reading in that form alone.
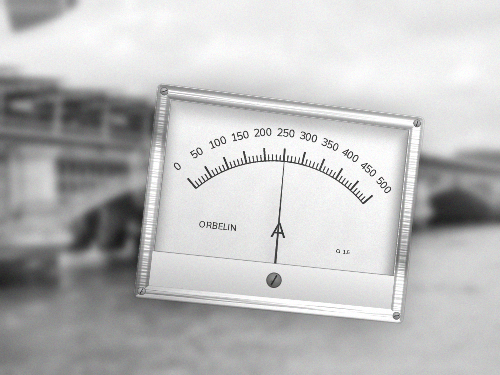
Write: 250 A
